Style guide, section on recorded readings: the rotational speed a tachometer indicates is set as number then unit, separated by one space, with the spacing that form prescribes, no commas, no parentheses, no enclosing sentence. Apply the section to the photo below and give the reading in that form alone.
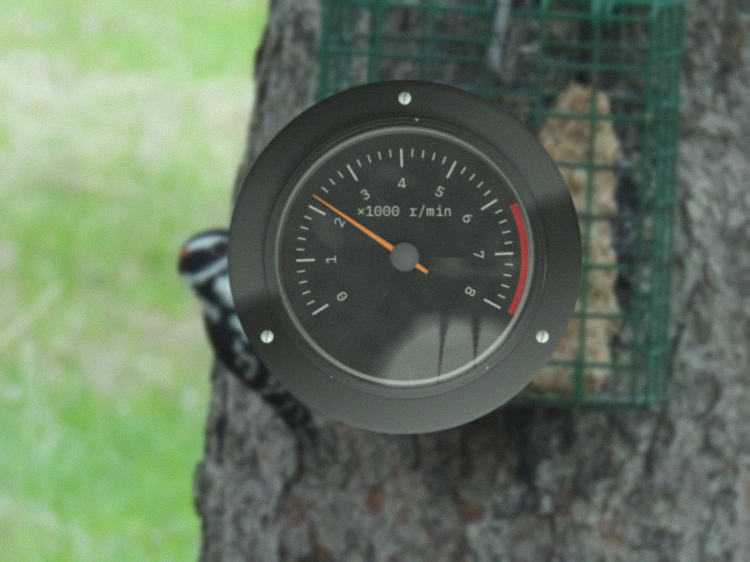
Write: 2200 rpm
